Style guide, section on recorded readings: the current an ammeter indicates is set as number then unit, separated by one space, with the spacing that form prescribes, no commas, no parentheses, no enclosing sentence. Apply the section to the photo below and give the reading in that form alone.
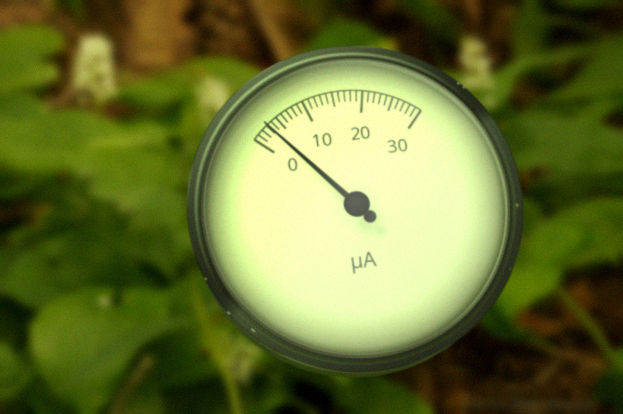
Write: 3 µA
